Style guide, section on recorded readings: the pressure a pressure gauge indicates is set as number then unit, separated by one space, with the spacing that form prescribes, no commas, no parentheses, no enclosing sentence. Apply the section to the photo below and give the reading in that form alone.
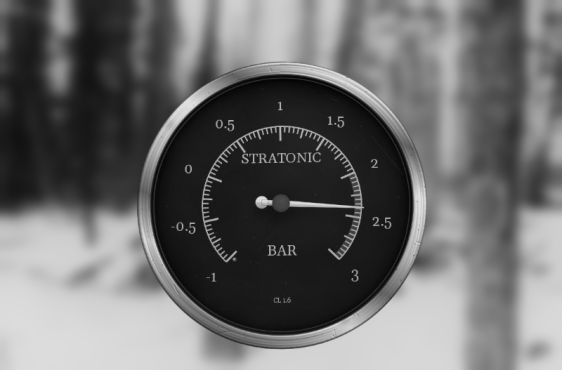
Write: 2.4 bar
